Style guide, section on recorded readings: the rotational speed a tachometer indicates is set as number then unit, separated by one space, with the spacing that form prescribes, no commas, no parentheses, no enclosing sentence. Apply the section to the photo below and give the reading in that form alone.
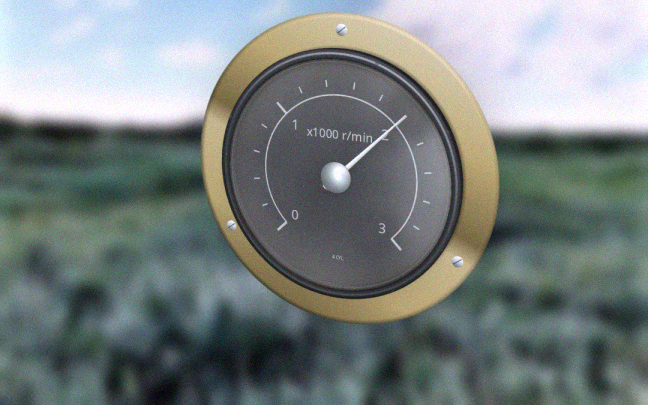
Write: 2000 rpm
